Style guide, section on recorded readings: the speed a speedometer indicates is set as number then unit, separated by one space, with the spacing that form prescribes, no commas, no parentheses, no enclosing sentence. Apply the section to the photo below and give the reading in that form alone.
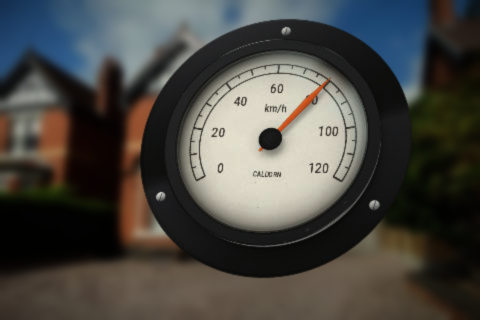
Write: 80 km/h
